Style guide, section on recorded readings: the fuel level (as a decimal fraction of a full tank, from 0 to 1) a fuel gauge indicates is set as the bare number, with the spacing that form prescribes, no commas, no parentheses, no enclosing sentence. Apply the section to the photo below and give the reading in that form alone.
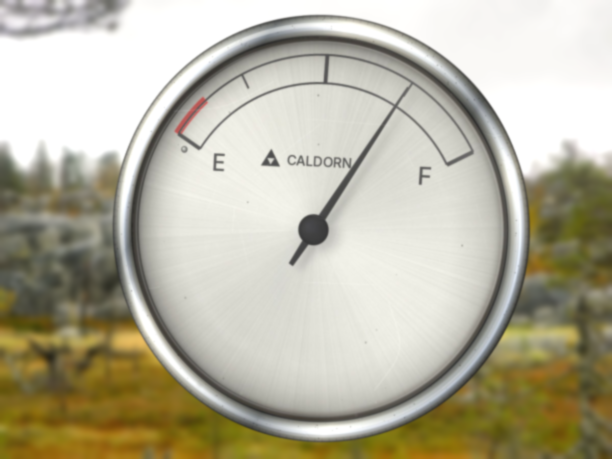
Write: 0.75
